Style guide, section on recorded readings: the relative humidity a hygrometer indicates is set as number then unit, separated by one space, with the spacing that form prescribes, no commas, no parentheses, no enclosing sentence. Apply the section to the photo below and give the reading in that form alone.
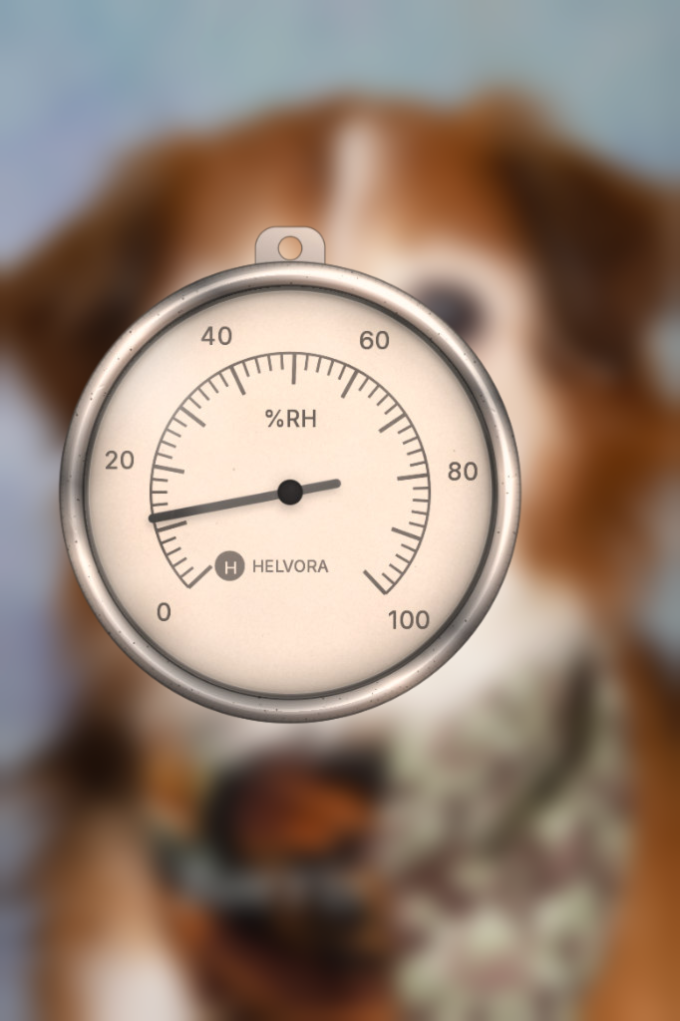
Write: 12 %
